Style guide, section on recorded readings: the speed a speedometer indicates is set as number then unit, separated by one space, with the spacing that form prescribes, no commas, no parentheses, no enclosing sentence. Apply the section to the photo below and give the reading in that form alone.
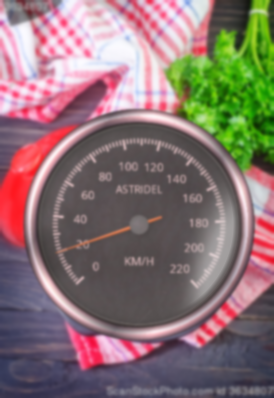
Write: 20 km/h
